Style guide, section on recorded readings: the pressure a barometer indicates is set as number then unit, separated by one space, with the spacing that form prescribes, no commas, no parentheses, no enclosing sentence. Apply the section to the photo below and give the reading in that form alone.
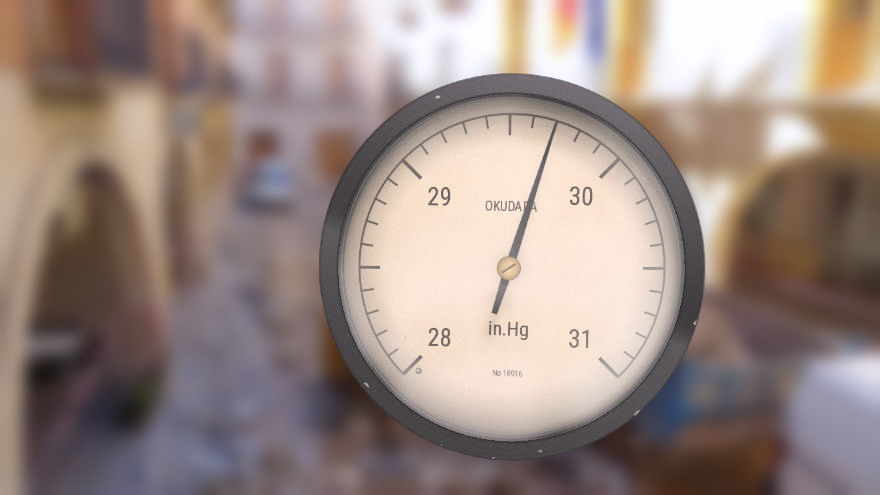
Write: 29.7 inHg
